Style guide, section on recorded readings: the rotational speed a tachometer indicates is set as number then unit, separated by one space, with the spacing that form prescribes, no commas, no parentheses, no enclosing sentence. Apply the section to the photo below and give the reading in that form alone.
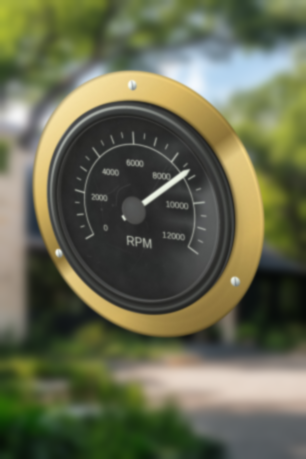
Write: 8750 rpm
